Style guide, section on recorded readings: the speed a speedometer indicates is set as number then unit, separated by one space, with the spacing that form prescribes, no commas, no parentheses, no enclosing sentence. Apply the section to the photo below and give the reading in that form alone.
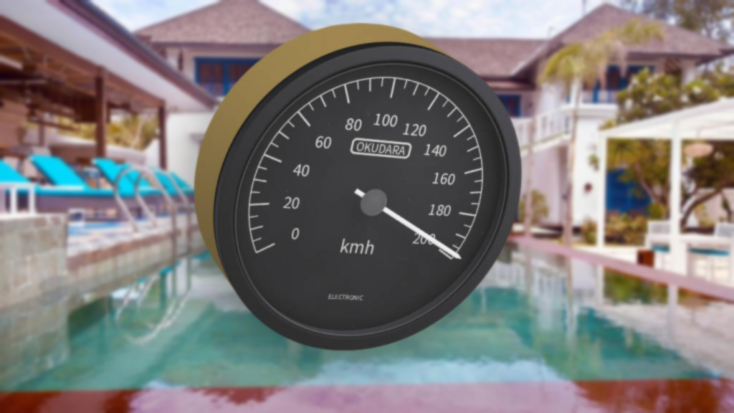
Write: 197.5 km/h
